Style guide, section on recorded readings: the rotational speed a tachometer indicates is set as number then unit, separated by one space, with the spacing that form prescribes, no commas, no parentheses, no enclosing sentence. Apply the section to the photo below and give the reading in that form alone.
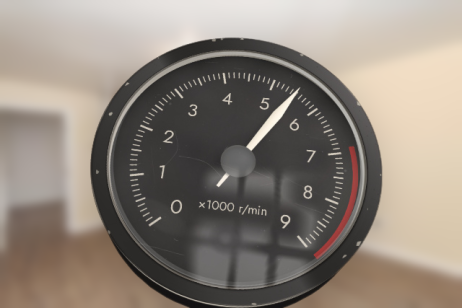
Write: 5500 rpm
